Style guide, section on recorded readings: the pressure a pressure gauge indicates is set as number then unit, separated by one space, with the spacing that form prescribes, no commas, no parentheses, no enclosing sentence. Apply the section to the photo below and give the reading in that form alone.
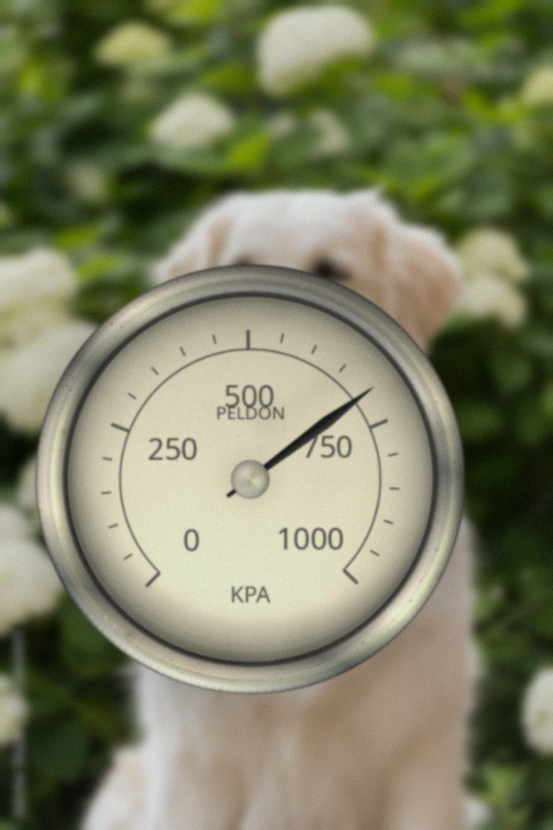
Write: 700 kPa
